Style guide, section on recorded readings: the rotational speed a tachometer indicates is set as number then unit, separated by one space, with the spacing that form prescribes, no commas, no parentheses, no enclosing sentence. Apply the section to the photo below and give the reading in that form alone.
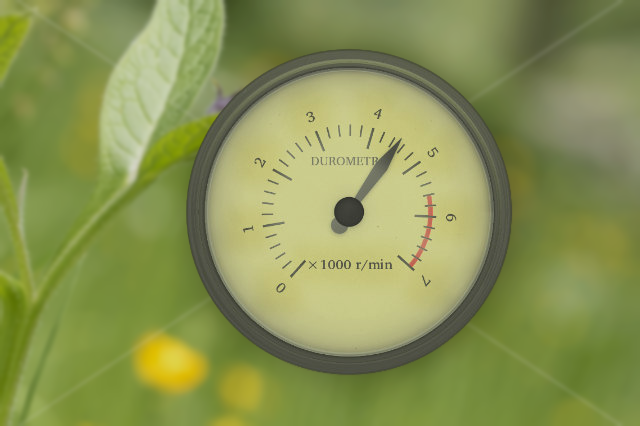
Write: 4500 rpm
